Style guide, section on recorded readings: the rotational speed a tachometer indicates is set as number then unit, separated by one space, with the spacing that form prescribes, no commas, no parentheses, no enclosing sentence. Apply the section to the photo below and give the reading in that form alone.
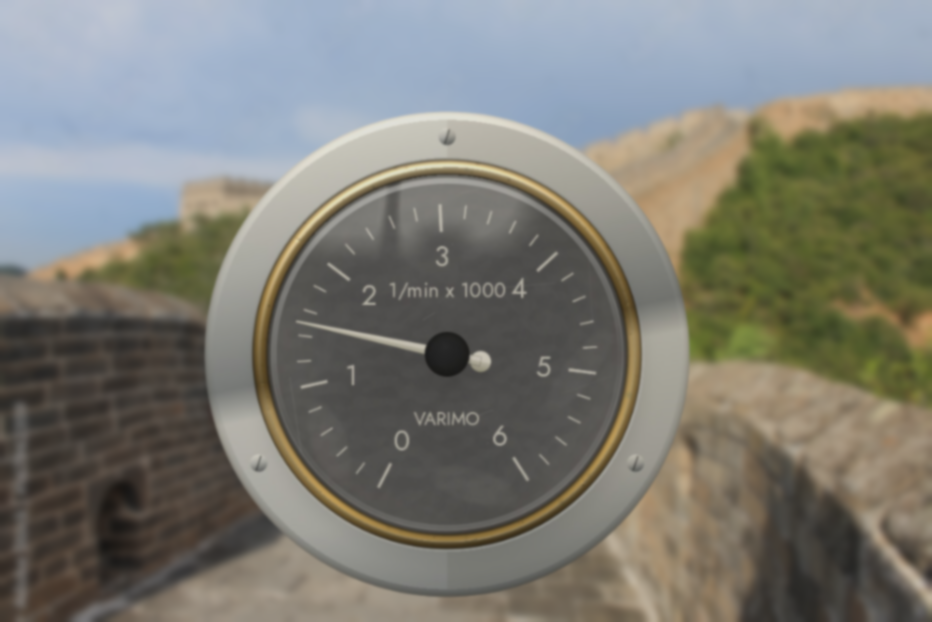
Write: 1500 rpm
